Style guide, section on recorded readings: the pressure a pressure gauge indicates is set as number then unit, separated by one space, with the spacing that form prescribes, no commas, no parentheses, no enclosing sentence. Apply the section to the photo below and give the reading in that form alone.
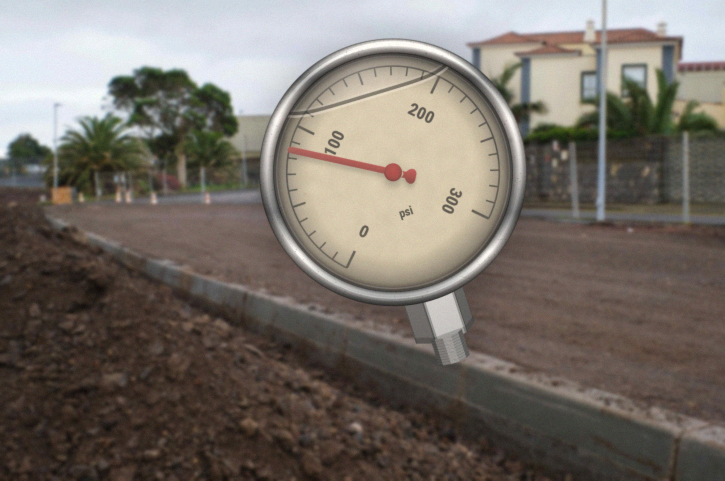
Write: 85 psi
